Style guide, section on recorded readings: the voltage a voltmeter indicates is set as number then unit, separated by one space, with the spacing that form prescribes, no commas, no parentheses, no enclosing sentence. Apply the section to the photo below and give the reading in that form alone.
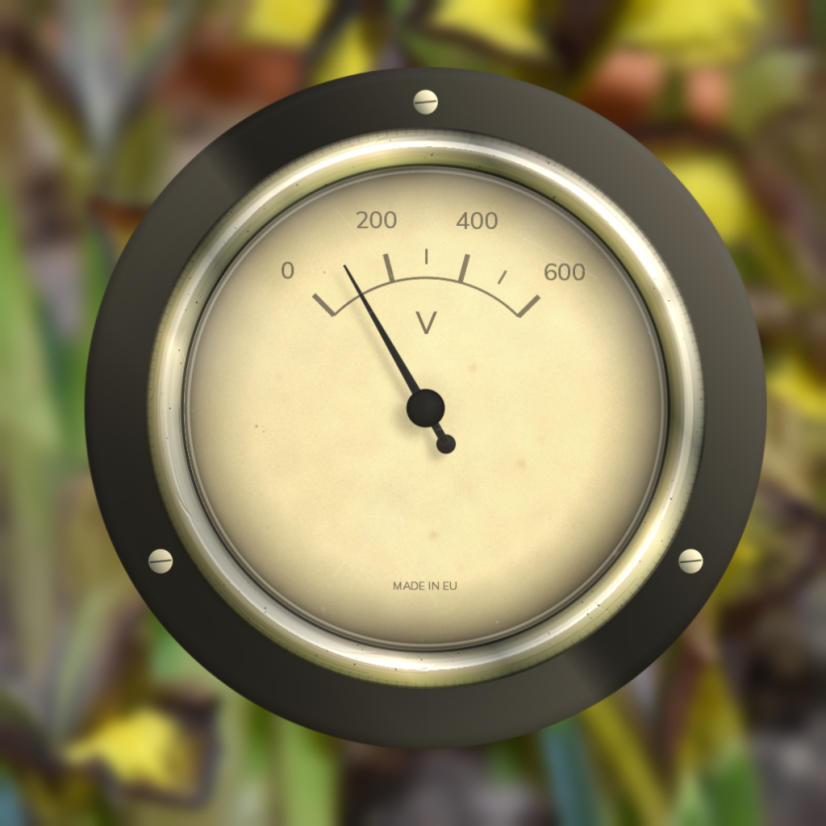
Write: 100 V
